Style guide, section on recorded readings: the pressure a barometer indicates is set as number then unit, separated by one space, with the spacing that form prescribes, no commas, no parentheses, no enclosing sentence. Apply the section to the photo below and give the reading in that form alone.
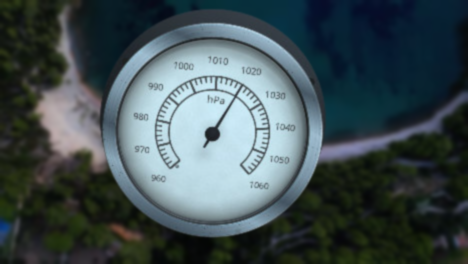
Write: 1020 hPa
